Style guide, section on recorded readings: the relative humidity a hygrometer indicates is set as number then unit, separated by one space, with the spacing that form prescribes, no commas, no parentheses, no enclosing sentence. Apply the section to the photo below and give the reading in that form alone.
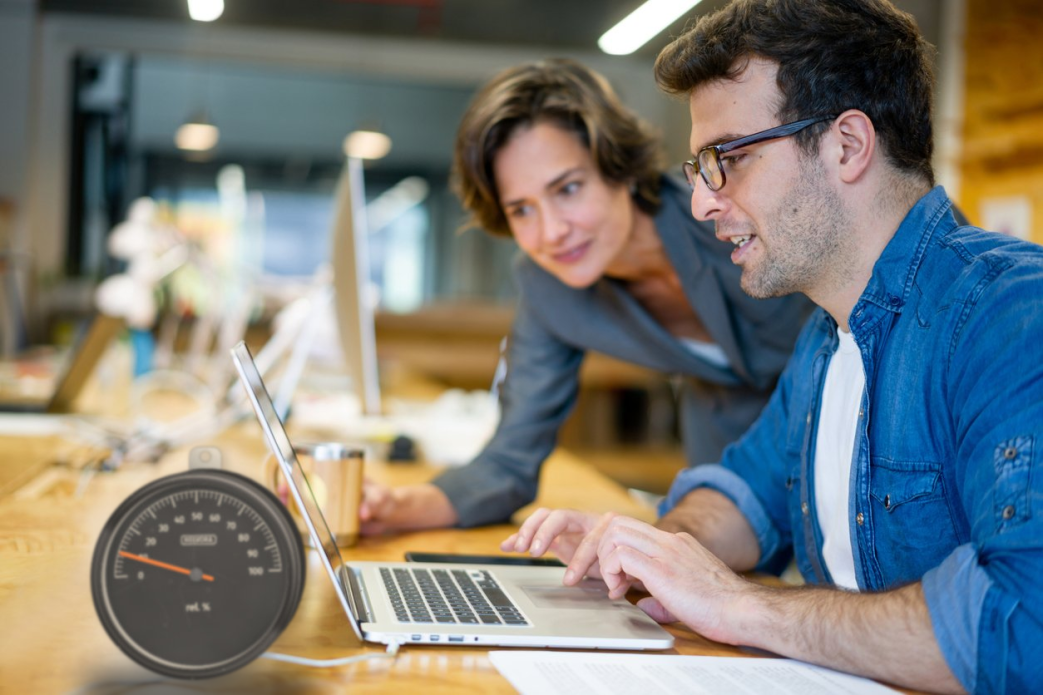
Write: 10 %
